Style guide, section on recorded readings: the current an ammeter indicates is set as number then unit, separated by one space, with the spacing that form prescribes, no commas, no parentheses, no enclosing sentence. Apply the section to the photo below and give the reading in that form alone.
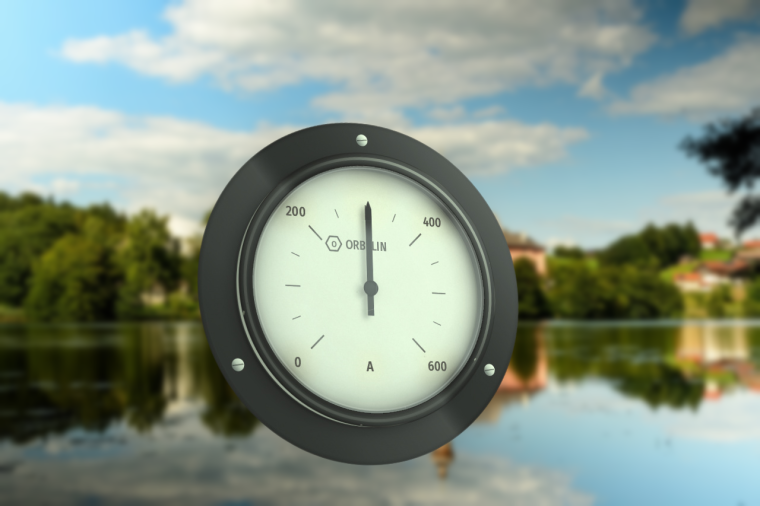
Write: 300 A
